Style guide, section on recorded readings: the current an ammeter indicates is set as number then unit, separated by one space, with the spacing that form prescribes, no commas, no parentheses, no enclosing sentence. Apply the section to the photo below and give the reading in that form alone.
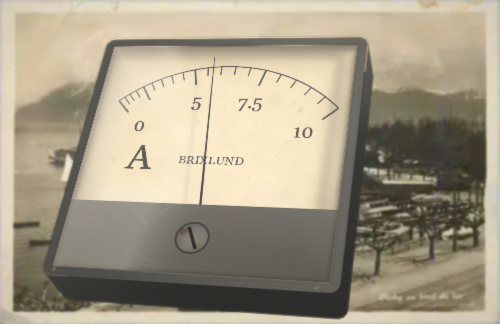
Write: 5.75 A
